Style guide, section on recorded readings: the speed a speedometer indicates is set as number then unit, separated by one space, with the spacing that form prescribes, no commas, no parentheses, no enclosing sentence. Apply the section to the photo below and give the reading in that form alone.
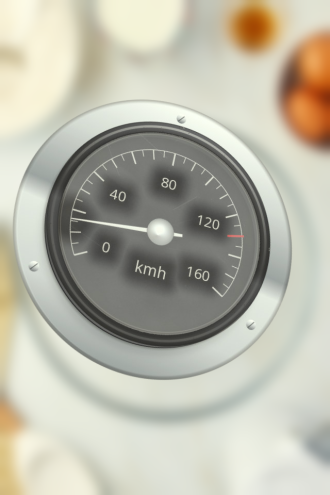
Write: 15 km/h
